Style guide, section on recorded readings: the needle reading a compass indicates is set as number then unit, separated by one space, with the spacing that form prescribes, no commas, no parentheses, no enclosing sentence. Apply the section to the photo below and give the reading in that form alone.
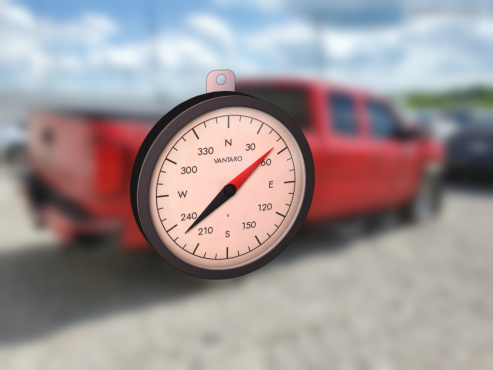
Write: 50 °
